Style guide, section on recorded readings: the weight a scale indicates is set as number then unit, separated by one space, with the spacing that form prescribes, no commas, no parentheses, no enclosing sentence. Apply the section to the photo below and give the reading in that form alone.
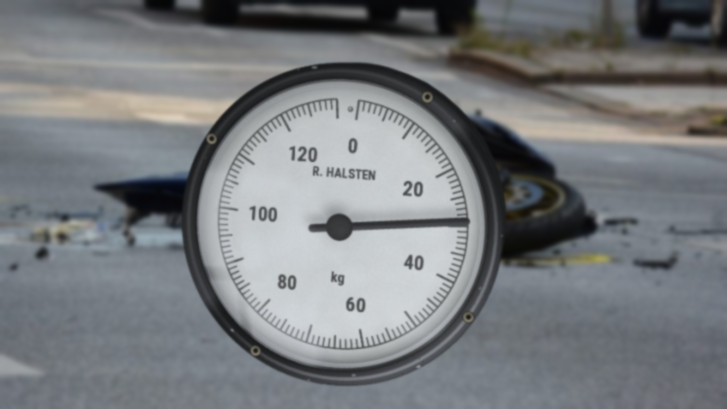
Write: 29 kg
